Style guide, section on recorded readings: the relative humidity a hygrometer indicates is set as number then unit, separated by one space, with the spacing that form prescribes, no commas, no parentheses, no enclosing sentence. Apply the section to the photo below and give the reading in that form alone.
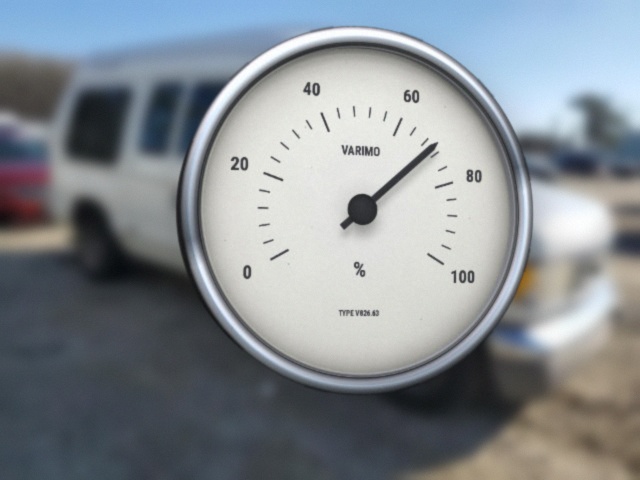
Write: 70 %
